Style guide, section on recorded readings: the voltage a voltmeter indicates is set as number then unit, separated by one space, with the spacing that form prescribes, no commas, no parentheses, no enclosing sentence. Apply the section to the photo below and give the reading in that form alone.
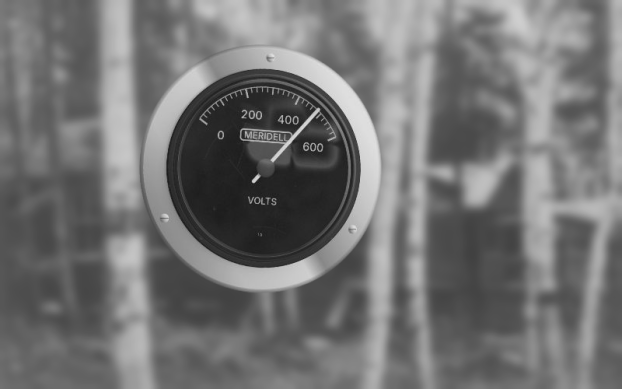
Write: 480 V
